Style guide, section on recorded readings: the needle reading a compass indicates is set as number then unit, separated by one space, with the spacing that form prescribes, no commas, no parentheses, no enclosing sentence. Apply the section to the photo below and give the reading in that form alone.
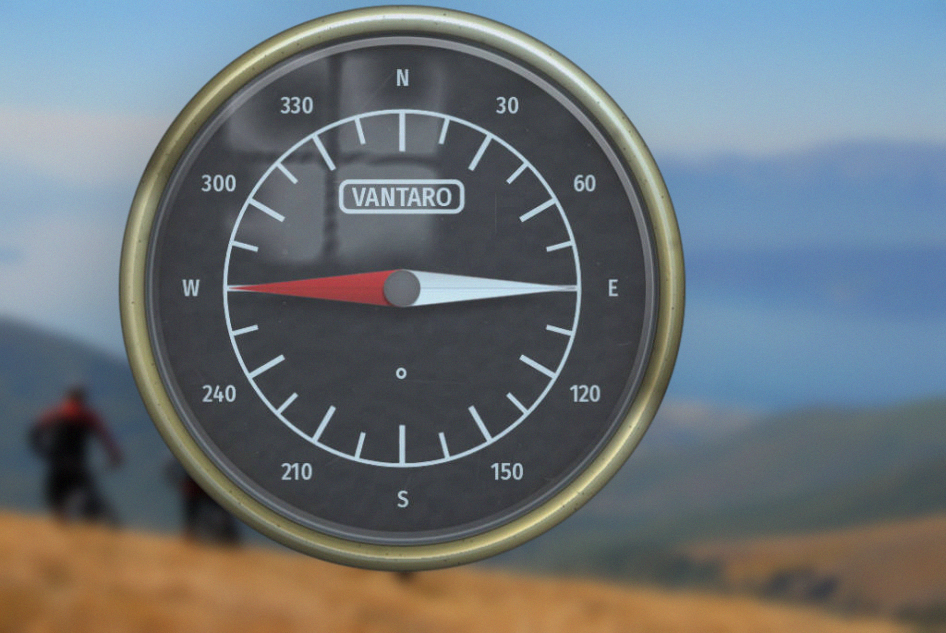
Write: 270 °
